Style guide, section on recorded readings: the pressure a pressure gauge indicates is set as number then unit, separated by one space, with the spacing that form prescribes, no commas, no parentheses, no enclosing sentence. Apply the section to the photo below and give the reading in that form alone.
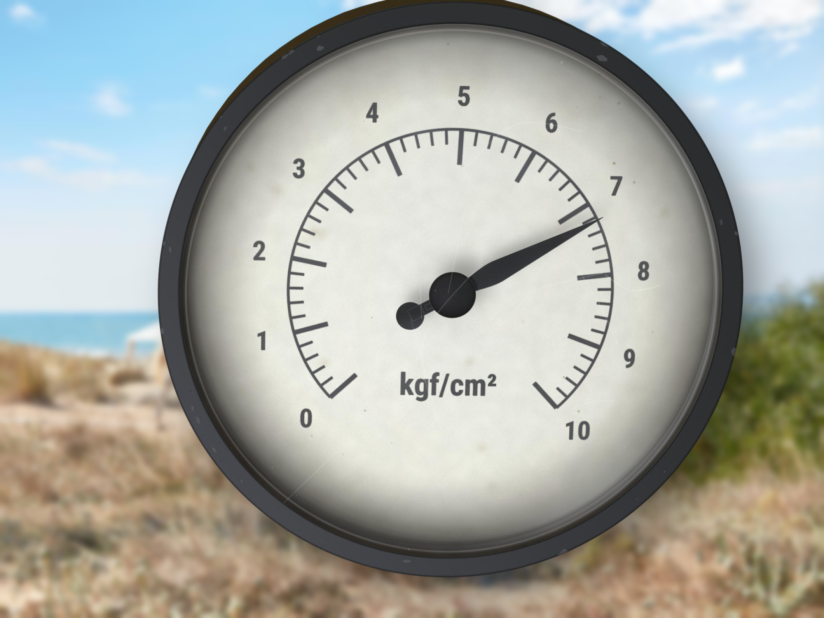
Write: 7.2 kg/cm²
